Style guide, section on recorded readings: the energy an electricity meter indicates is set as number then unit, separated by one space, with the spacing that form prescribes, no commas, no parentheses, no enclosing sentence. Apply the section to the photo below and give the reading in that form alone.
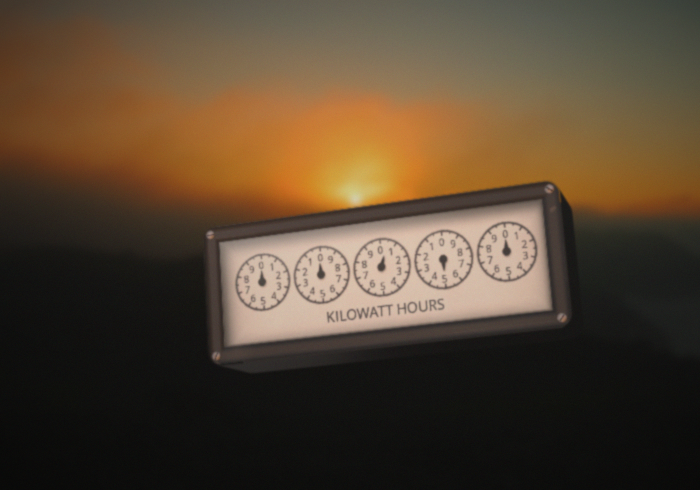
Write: 50 kWh
